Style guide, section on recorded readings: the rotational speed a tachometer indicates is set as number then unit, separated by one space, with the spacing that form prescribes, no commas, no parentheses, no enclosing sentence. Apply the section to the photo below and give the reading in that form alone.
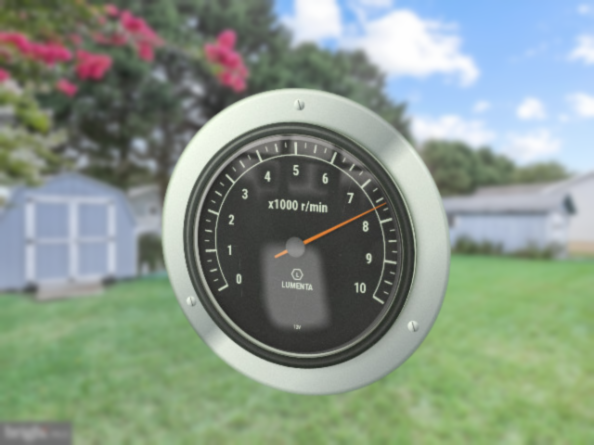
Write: 7625 rpm
